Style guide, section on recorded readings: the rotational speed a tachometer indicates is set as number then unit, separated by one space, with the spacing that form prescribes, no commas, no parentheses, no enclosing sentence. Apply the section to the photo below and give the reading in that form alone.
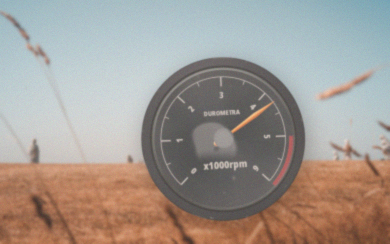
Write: 4250 rpm
